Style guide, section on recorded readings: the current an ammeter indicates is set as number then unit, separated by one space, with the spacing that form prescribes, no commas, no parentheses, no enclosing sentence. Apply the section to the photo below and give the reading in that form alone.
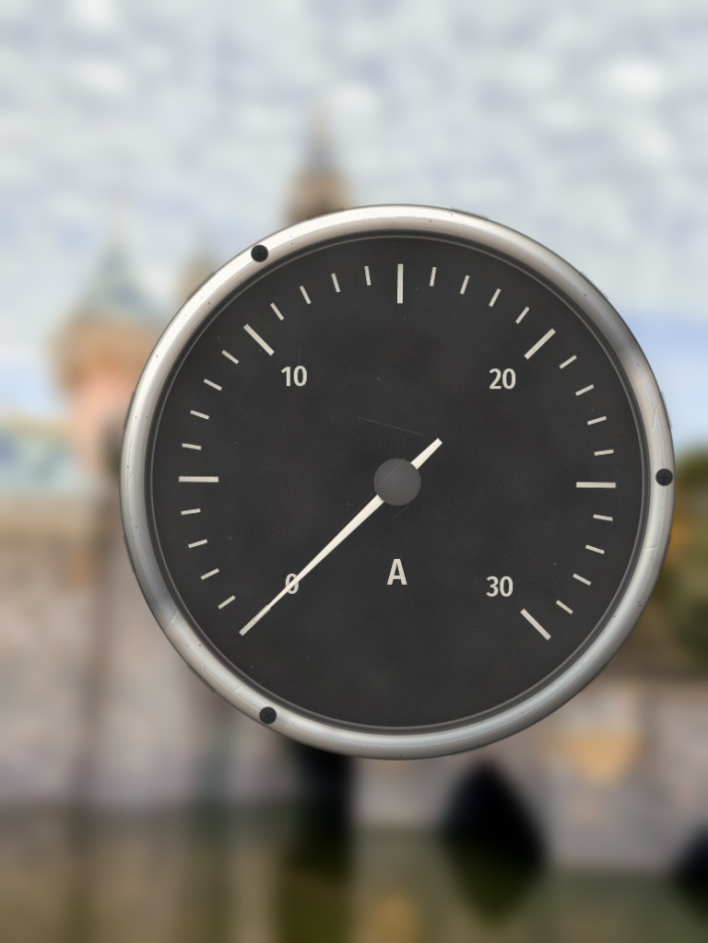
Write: 0 A
